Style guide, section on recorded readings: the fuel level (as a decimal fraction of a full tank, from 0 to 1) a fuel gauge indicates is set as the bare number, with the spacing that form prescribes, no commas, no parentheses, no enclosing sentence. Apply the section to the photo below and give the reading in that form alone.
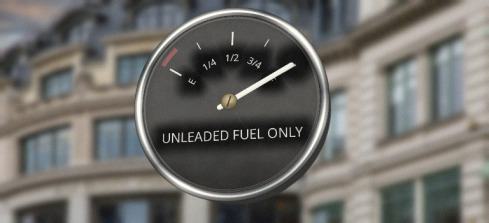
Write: 1
